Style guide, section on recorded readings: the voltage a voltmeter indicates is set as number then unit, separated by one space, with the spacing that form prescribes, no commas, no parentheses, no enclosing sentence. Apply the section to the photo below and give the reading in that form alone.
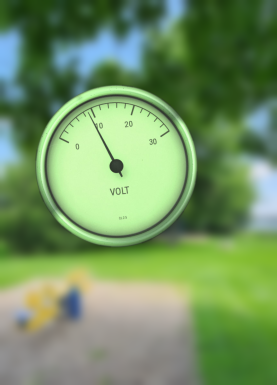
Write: 9 V
